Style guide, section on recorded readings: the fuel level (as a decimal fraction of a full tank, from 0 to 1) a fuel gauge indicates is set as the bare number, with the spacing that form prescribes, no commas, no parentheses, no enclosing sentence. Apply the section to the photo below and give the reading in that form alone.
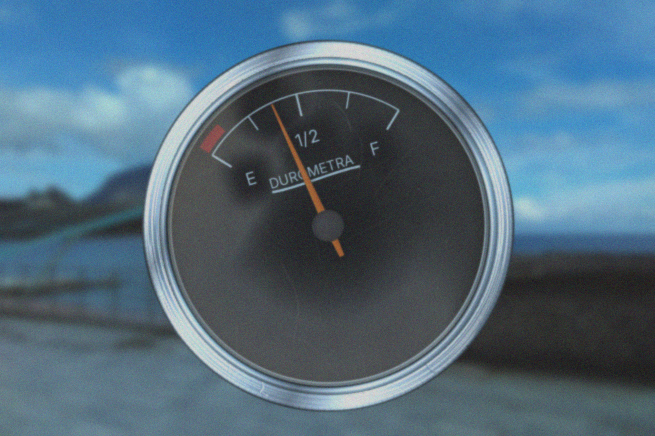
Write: 0.375
